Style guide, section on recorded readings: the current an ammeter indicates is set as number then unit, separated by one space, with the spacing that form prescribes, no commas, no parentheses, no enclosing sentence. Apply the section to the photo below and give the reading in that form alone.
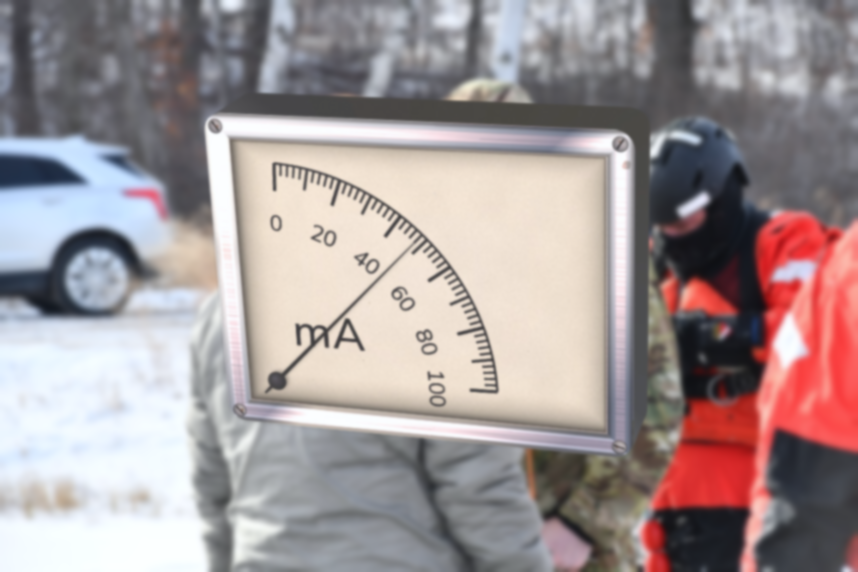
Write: 48 mA
